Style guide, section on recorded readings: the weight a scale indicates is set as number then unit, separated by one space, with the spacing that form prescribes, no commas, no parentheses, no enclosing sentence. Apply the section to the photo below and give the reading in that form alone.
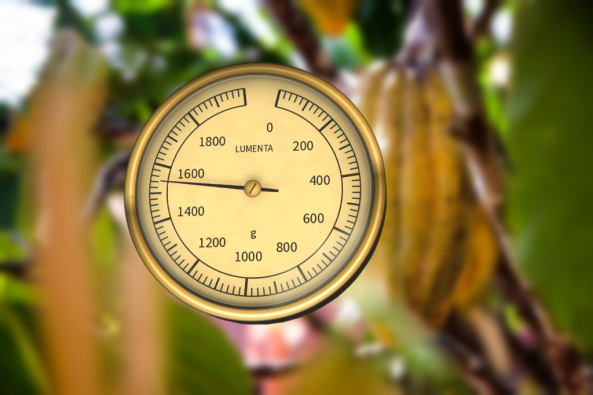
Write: 1540 g
